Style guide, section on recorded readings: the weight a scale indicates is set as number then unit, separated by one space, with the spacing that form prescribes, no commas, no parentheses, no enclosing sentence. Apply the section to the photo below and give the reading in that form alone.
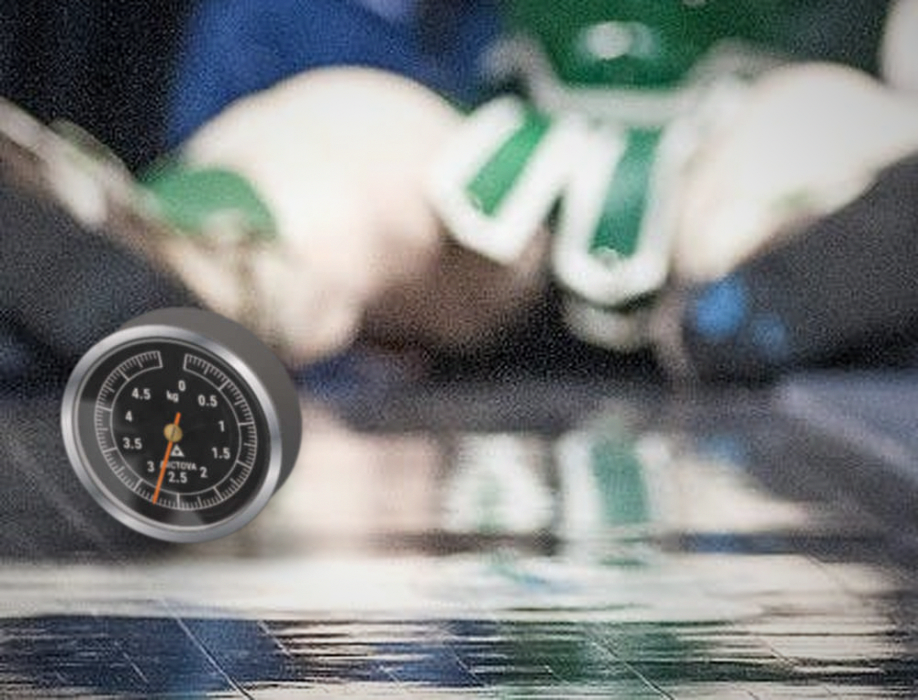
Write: 2.75 kg
